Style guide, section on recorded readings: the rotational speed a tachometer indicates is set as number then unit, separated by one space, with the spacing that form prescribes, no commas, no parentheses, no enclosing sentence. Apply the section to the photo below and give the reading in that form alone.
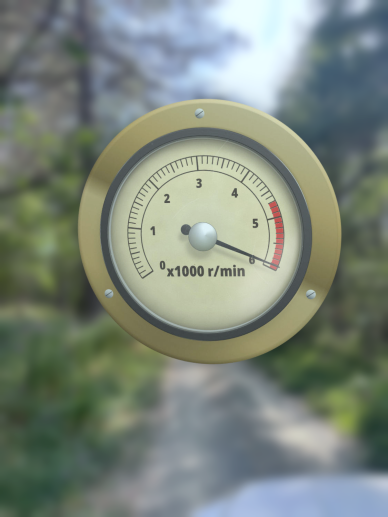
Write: 5900 rpm
